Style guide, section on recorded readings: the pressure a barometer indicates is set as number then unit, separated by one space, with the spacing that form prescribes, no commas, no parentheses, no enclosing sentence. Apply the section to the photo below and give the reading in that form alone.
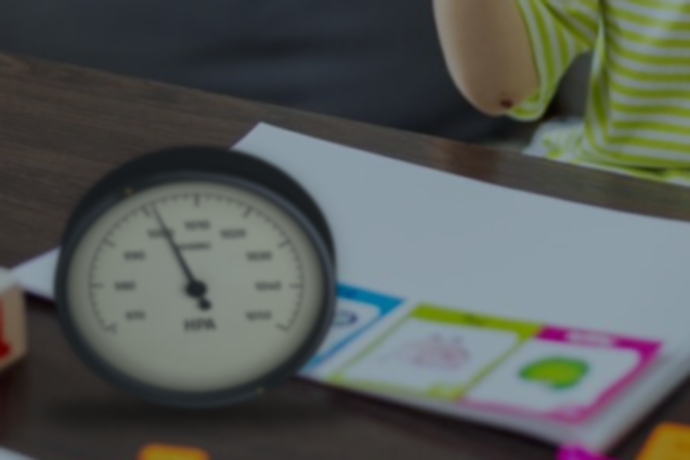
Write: 1002 hPa
